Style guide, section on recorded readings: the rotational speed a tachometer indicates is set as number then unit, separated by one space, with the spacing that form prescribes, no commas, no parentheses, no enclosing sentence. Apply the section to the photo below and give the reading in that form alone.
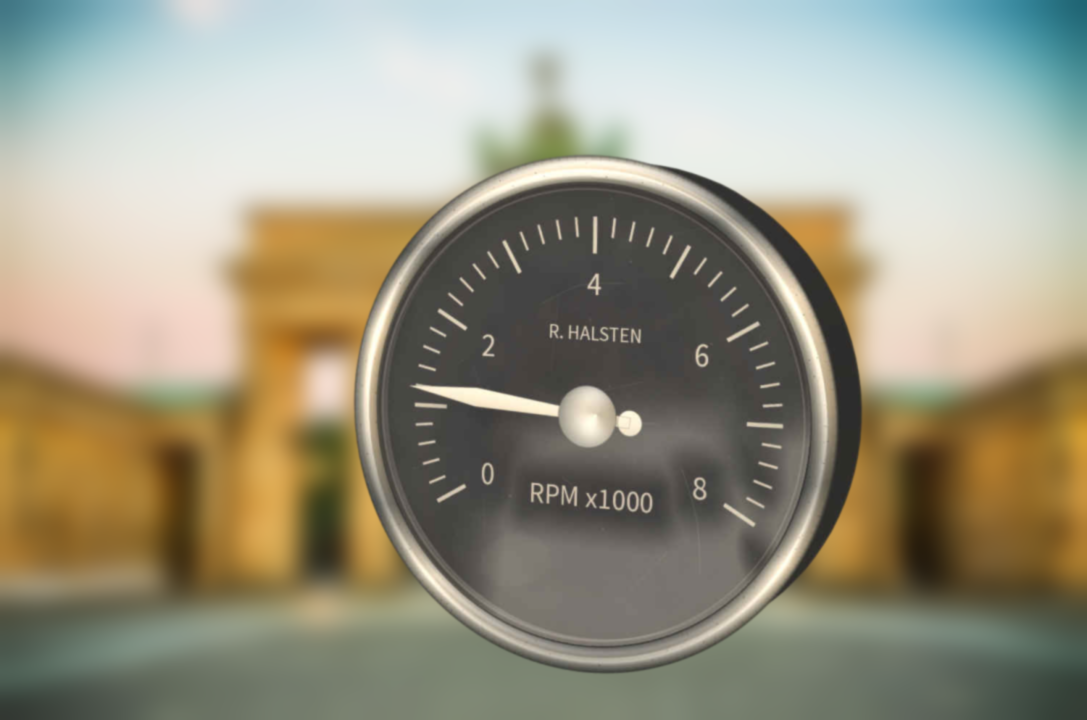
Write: 1200 rpm
